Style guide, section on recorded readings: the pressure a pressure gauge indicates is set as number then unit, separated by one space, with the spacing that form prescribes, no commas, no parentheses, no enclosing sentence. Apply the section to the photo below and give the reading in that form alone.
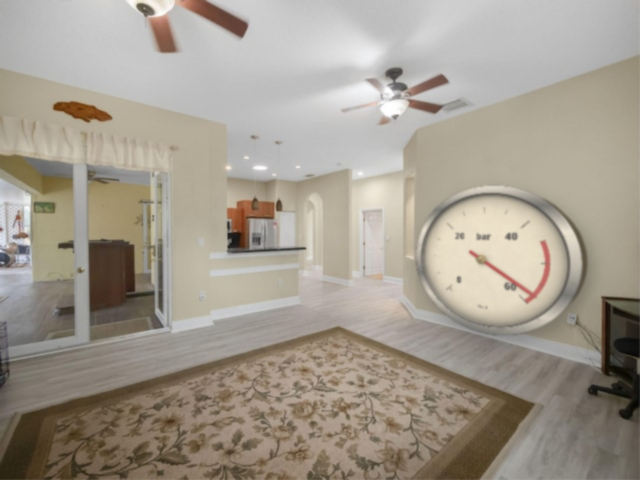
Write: 57.5 bar
